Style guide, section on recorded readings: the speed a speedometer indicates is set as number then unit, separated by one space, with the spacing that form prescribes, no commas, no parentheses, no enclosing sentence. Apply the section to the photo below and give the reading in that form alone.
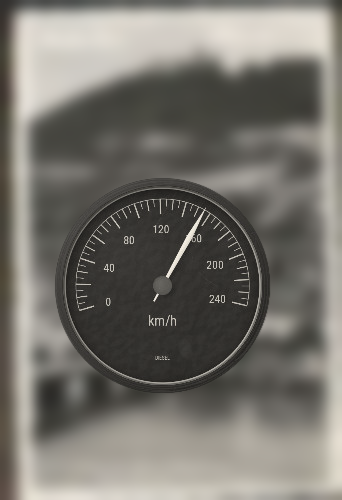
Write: 155 km/h
